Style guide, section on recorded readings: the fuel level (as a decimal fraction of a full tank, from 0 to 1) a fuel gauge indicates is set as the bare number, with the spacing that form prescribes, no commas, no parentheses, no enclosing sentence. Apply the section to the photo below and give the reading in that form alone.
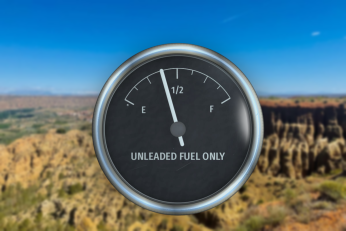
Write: 0.375
